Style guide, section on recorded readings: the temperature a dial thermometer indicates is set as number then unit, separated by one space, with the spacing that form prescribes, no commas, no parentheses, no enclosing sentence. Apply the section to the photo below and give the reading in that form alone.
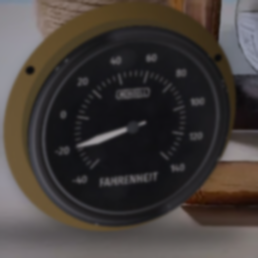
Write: -20 °F
